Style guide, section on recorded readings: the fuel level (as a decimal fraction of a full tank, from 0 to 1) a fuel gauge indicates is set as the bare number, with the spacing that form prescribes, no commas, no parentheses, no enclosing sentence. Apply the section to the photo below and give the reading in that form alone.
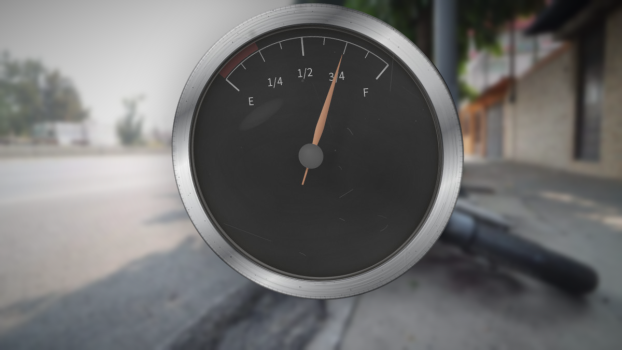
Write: 0.75
